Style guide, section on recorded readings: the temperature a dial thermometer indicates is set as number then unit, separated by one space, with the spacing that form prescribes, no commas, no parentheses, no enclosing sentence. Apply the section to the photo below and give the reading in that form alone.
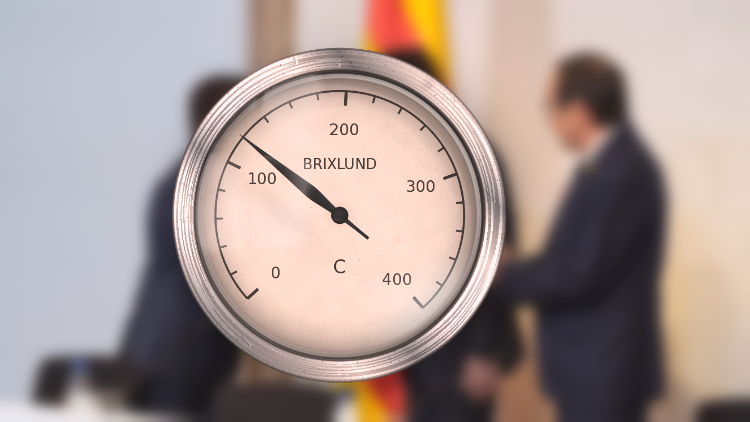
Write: 120 °C
